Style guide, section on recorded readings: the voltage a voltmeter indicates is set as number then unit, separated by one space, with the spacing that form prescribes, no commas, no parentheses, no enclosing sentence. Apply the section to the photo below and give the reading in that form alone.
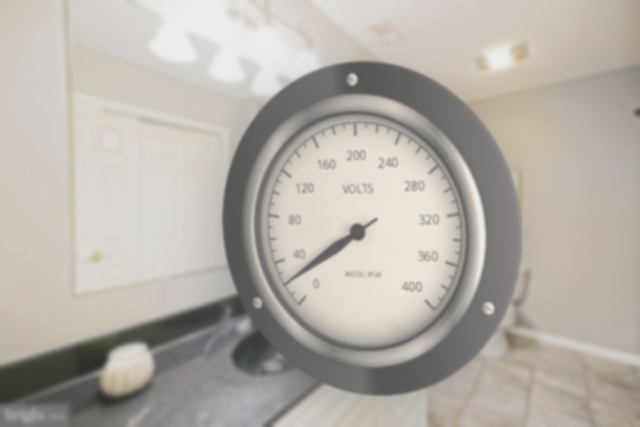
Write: 20 V
